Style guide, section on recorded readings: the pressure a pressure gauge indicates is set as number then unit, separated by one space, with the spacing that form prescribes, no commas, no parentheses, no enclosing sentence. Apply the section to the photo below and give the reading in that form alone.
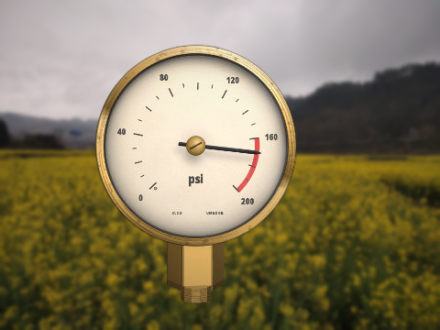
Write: 170 psi
